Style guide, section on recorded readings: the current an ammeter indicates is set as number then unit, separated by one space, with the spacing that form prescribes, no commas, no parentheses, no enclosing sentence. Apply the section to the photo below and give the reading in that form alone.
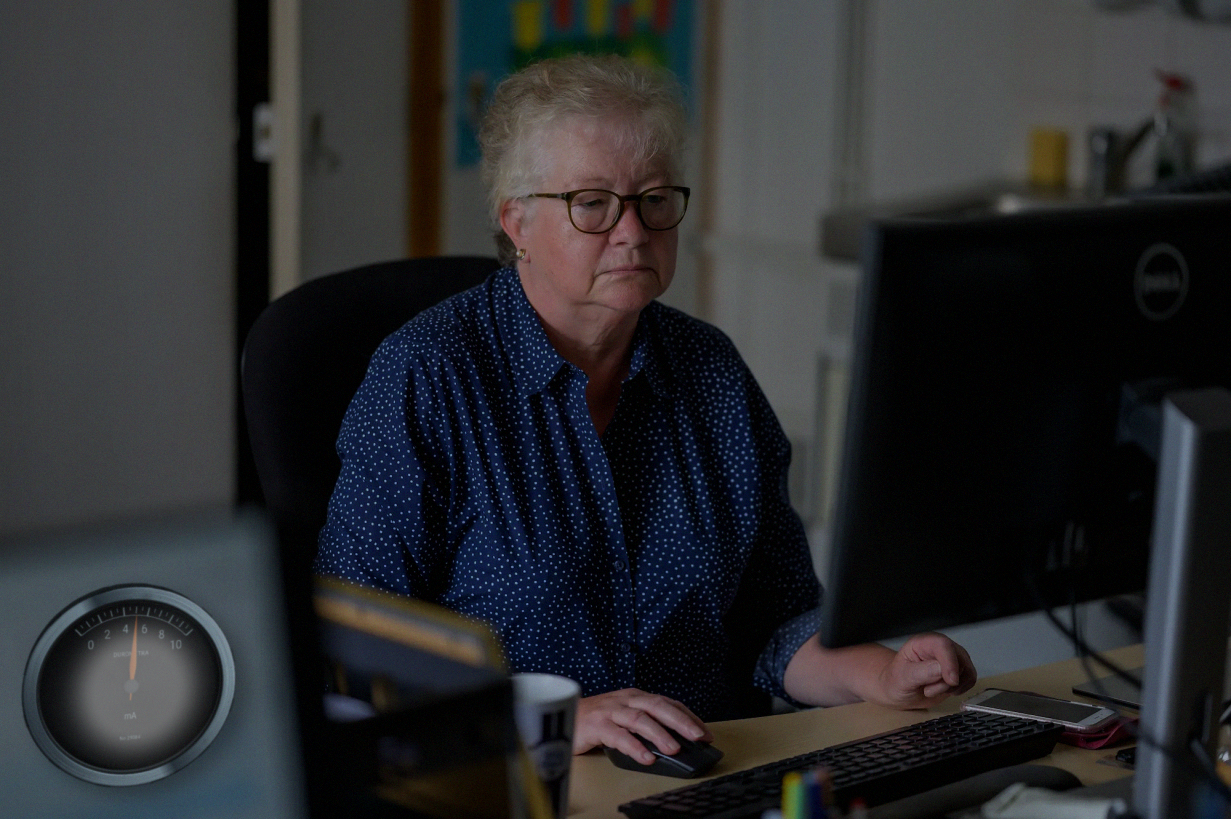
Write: 5 mA
